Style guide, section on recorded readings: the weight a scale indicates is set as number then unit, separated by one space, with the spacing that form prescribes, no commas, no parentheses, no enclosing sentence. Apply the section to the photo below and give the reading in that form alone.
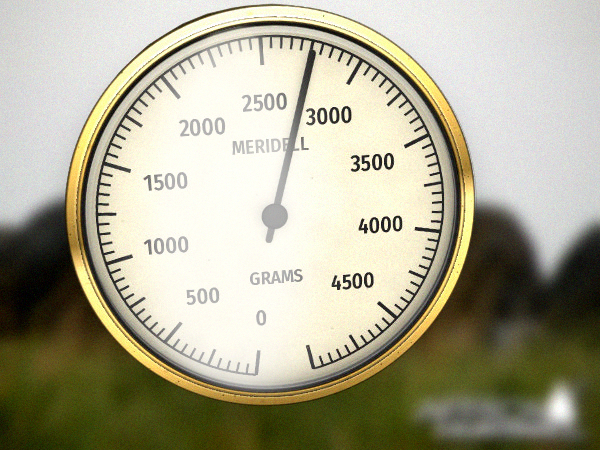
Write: 2750 g
